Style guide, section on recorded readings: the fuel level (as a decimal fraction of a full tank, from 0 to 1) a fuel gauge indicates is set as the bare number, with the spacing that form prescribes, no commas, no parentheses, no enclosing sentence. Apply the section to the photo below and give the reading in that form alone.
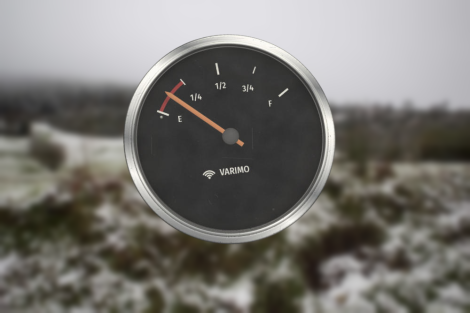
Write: 0.125
